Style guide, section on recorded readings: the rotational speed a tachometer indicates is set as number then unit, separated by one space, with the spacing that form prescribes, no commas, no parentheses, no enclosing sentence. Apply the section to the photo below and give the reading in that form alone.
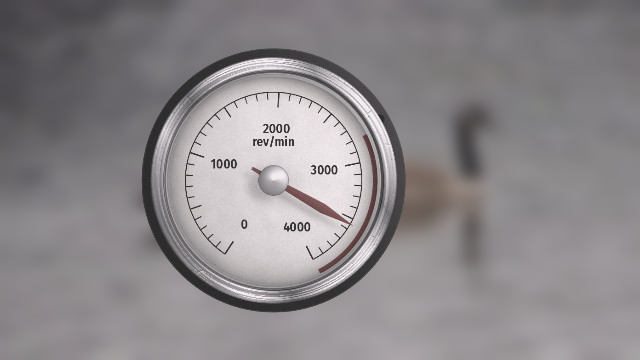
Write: 3550 rpm
